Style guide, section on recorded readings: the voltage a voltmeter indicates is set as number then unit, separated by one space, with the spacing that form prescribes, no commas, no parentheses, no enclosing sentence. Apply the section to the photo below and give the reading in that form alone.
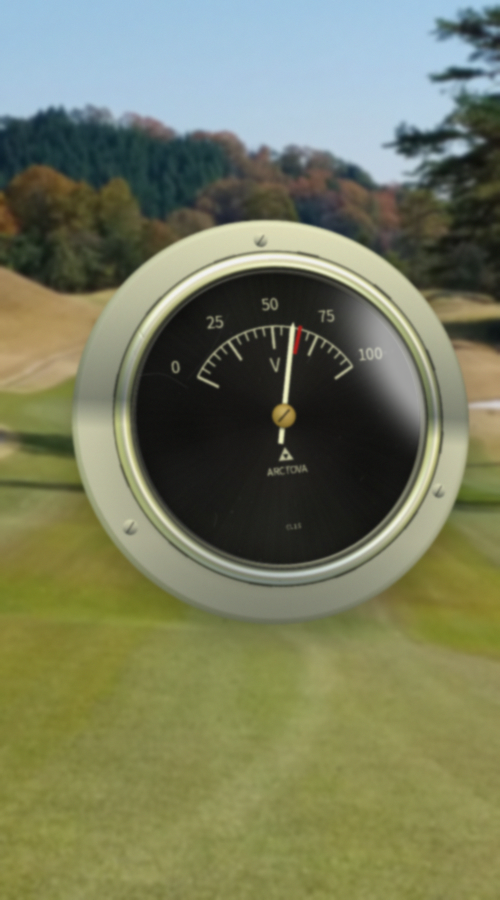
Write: 60 V
